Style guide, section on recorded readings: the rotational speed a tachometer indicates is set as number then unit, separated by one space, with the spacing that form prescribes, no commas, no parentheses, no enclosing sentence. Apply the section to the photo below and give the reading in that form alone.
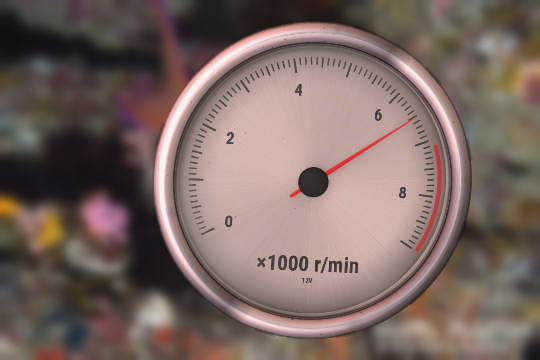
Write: 6500 rpm
